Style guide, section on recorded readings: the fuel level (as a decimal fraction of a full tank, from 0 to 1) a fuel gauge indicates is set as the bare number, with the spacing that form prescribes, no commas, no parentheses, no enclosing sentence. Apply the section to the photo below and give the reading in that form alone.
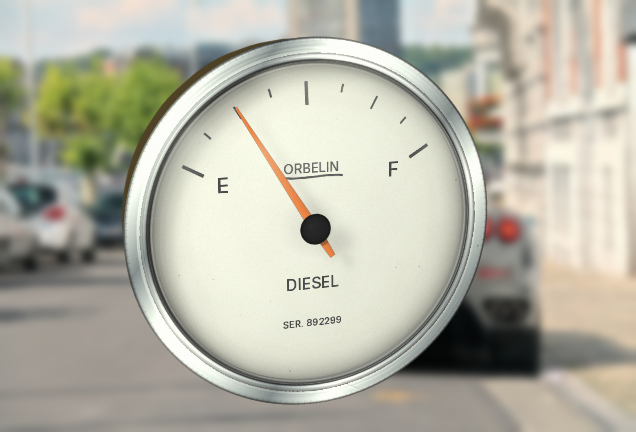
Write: 0.25
